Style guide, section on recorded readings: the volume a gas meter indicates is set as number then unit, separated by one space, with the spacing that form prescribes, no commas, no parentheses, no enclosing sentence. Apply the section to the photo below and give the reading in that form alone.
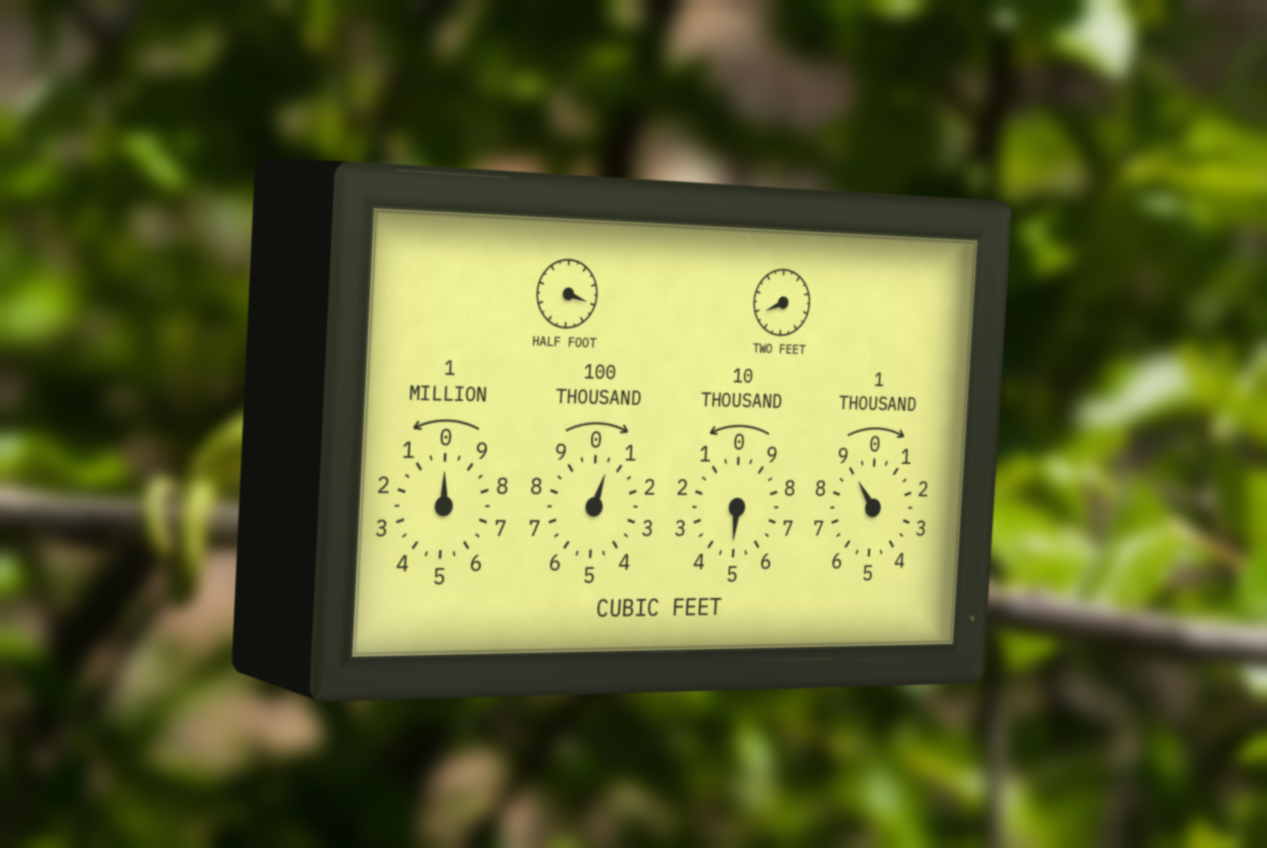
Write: 4900 ft³
